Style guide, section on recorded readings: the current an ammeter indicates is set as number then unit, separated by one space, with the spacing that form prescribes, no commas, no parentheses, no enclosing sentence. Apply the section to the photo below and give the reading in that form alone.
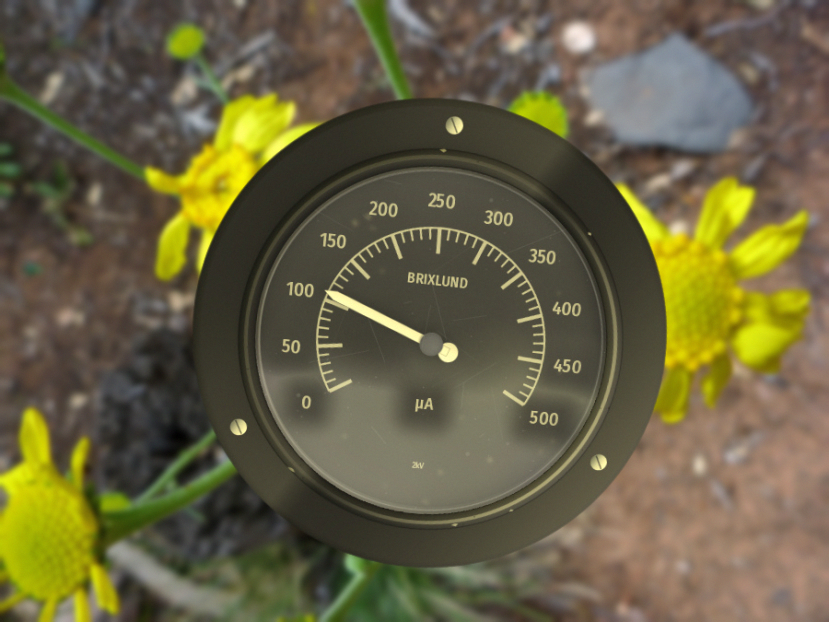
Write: 110 µA
